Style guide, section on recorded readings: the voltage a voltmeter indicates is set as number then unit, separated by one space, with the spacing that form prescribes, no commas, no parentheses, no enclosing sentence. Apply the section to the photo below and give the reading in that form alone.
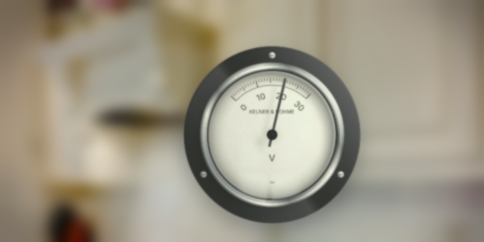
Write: 20 V
